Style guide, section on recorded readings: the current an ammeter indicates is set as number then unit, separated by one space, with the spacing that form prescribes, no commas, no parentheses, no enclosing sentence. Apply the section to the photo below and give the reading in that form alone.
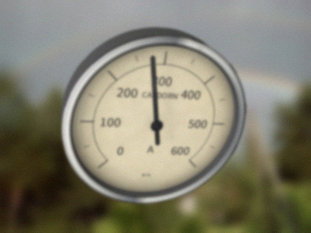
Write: 275 A
